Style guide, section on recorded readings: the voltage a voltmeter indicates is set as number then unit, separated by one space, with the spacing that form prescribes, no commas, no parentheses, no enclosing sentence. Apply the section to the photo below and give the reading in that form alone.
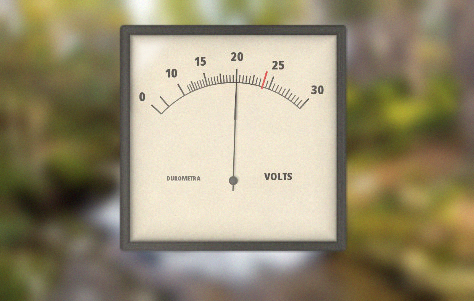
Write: 20 V
